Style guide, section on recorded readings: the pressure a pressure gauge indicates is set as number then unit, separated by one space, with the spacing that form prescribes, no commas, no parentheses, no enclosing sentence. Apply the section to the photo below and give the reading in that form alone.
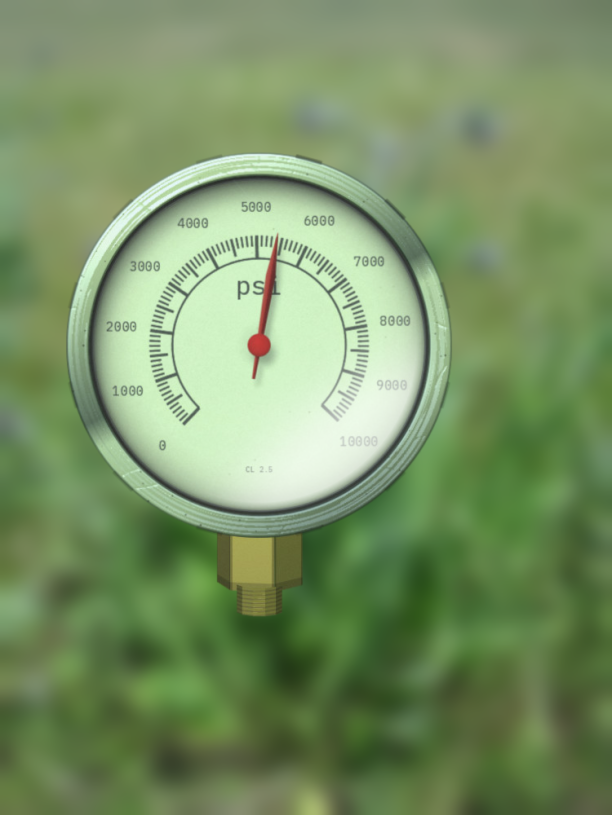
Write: 5400 psi
